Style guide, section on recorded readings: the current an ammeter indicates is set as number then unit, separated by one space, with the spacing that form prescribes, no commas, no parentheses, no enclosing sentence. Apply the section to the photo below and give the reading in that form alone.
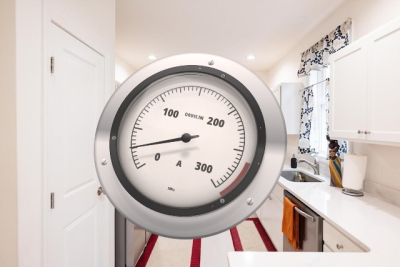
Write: 25 A
